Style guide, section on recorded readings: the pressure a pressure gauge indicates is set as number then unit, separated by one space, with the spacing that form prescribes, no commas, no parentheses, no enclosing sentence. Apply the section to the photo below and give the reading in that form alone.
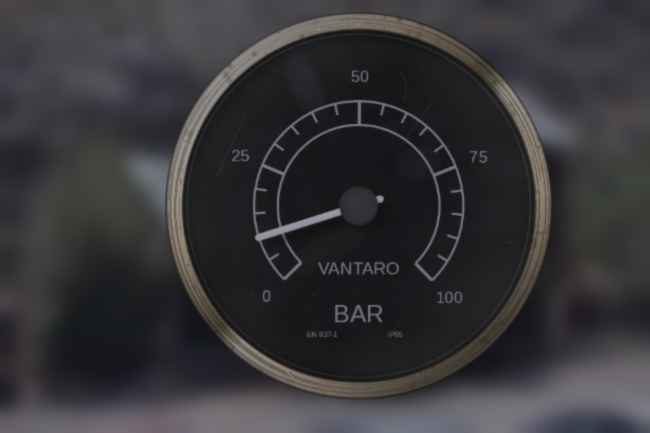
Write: 10 bar
